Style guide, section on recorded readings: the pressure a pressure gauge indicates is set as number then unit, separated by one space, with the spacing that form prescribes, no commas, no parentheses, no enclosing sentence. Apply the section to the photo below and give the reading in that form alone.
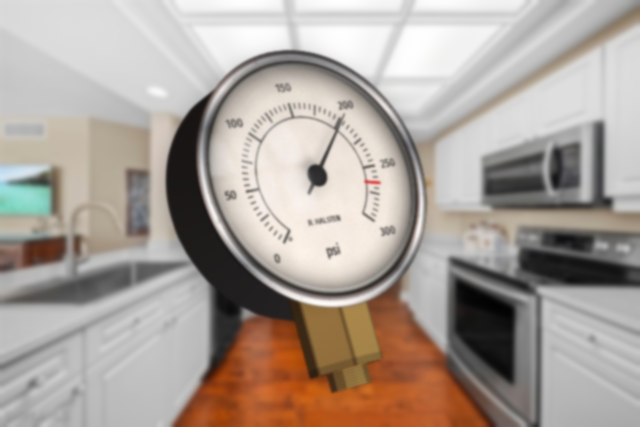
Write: 200 psi
